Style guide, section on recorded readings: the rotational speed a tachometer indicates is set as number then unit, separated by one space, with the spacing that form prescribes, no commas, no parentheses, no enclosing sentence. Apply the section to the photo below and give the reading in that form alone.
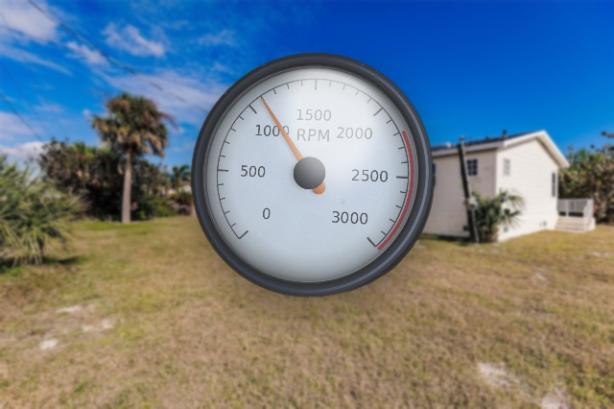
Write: 1100 rpm
